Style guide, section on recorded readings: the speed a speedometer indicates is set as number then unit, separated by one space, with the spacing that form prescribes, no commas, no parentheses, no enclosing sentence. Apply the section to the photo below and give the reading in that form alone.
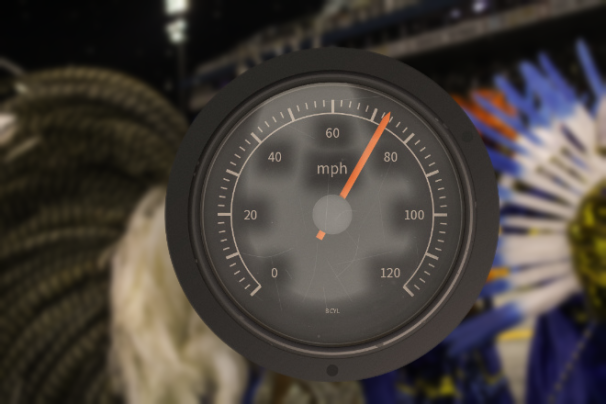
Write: 73 mph
